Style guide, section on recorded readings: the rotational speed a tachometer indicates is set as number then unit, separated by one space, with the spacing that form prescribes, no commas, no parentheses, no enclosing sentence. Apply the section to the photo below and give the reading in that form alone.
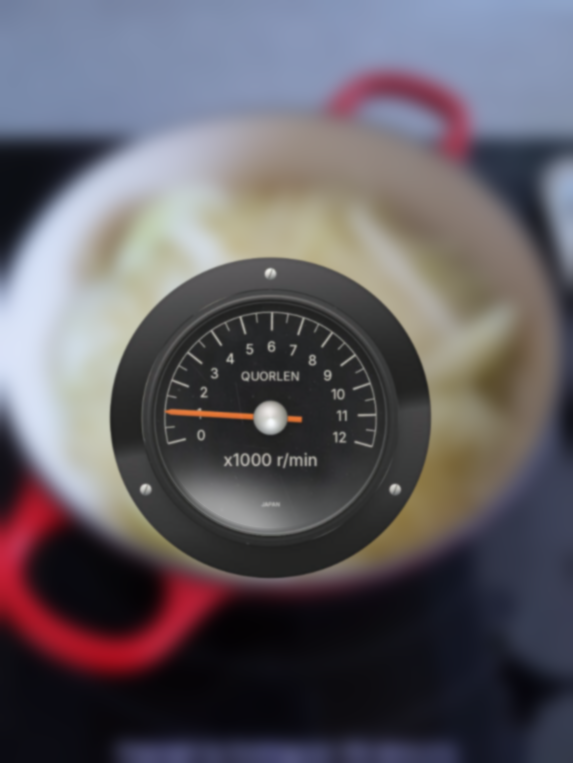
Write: 1000 rpm
